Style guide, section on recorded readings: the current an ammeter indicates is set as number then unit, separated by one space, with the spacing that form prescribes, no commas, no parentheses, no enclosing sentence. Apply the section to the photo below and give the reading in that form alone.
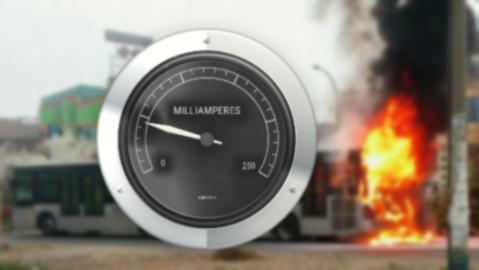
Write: 45 mA
